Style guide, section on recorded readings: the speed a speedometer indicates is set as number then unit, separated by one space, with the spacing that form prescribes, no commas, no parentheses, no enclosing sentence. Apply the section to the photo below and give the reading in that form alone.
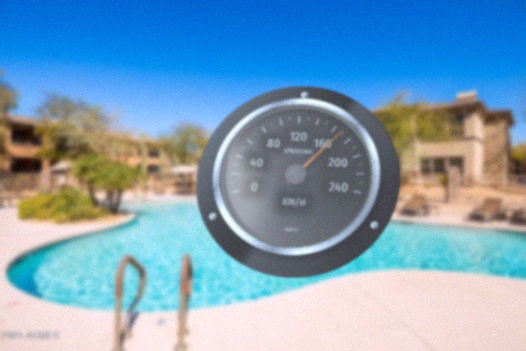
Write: 170 km/h
